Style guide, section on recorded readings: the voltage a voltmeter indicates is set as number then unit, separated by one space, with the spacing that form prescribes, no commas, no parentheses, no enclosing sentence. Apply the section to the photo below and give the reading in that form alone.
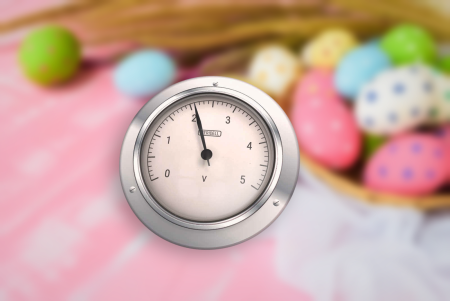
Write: 2.1 V
